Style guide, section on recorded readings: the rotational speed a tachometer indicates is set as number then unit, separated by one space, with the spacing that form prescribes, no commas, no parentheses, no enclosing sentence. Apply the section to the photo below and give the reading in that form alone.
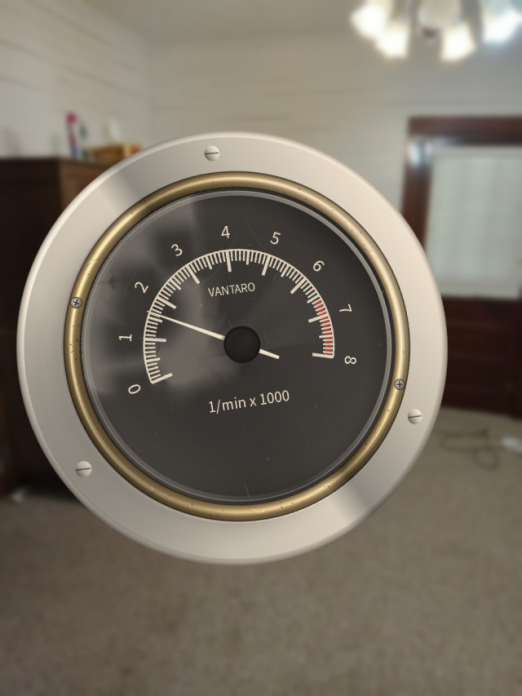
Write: 1600 rpm
